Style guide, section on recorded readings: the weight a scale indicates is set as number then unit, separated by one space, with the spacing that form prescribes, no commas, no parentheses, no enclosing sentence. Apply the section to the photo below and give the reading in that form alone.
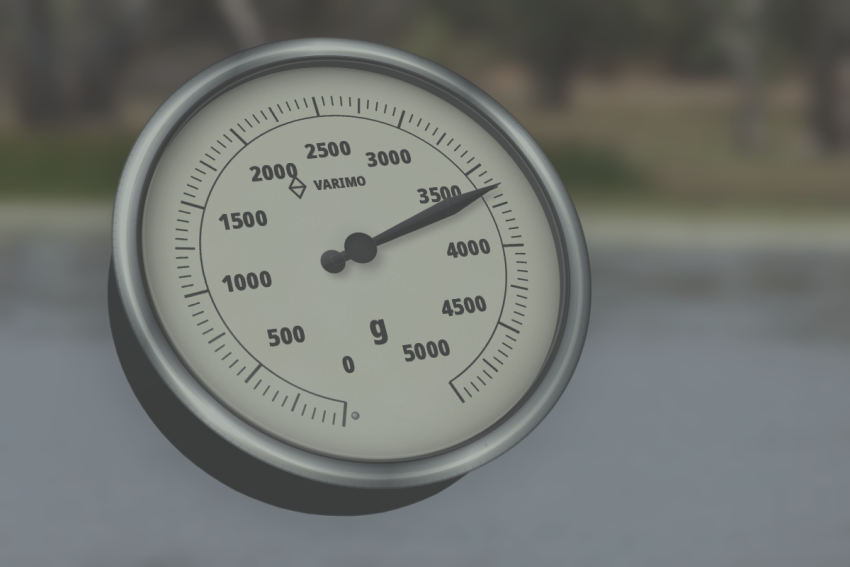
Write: 3650 g
